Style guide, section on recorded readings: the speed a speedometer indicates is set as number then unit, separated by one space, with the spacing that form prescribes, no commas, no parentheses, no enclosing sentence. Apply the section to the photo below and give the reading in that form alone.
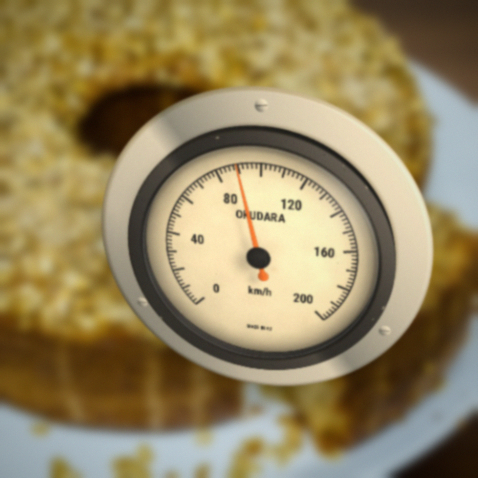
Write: 90 km/h
